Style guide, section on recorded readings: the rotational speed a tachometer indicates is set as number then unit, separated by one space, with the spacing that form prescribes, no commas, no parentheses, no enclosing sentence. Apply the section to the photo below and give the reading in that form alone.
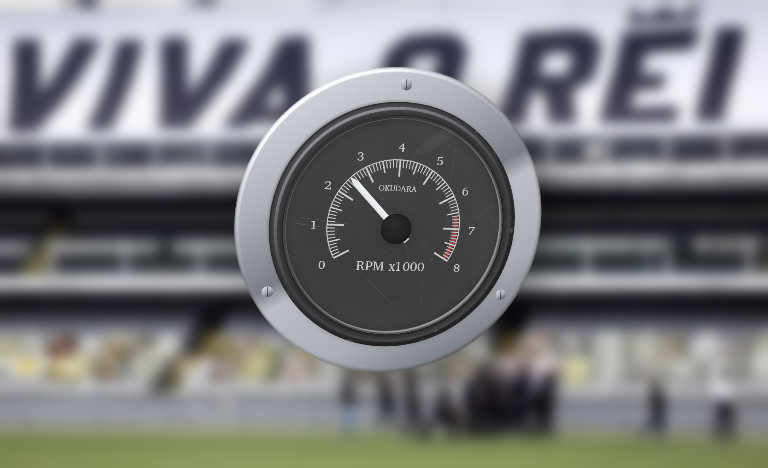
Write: 2500 rpm
